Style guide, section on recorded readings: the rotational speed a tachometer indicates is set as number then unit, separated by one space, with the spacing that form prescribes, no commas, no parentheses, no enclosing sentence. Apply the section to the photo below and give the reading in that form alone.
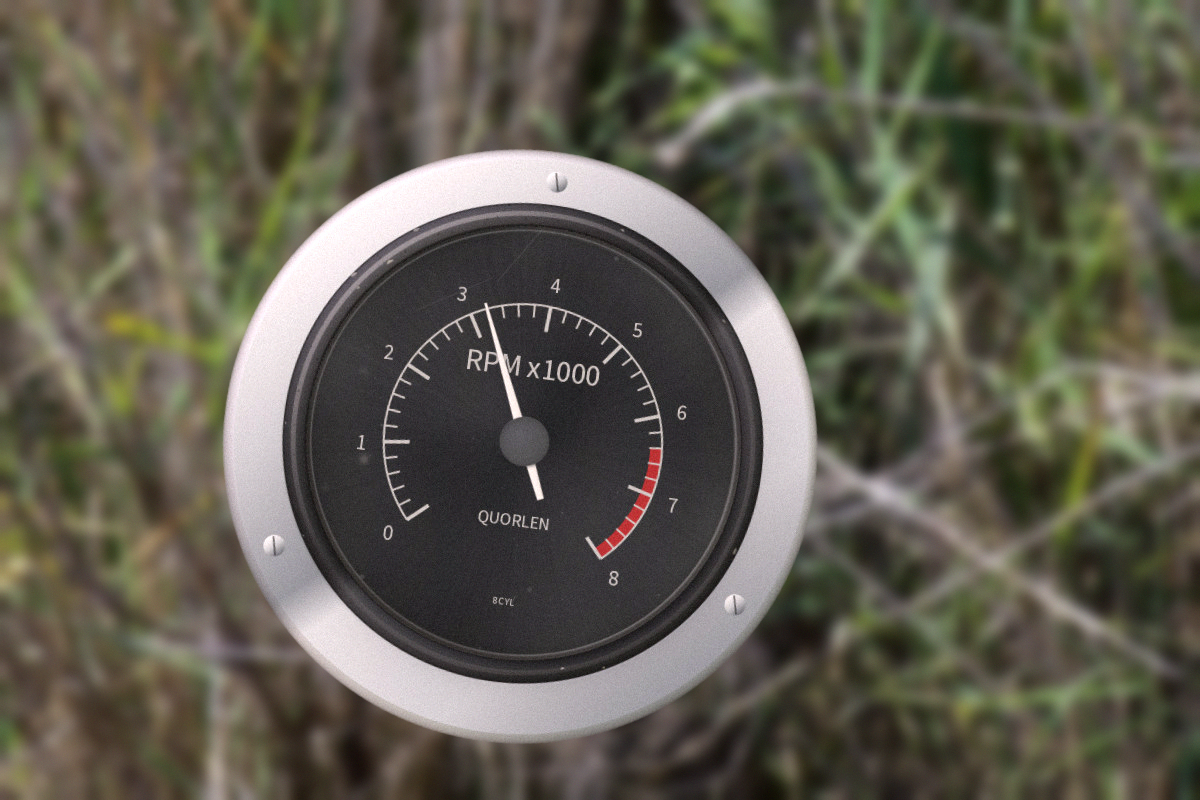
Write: 3200 rpm
